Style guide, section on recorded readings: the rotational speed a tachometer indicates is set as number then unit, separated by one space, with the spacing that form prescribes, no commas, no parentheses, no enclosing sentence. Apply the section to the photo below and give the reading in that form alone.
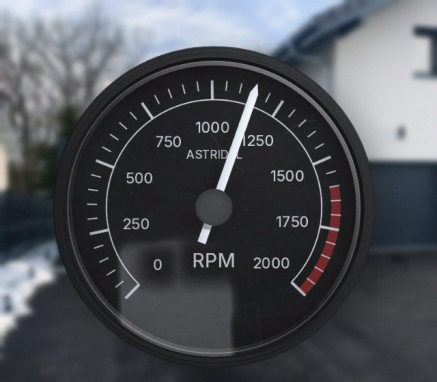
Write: 1150 rpm
